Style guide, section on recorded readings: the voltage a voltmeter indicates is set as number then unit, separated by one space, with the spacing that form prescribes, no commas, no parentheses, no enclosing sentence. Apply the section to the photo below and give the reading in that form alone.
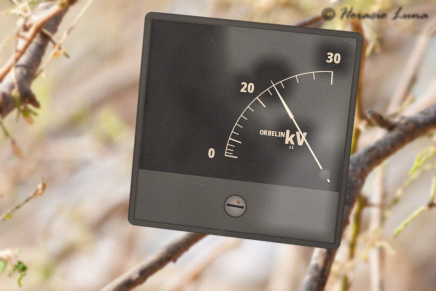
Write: 23 kV
